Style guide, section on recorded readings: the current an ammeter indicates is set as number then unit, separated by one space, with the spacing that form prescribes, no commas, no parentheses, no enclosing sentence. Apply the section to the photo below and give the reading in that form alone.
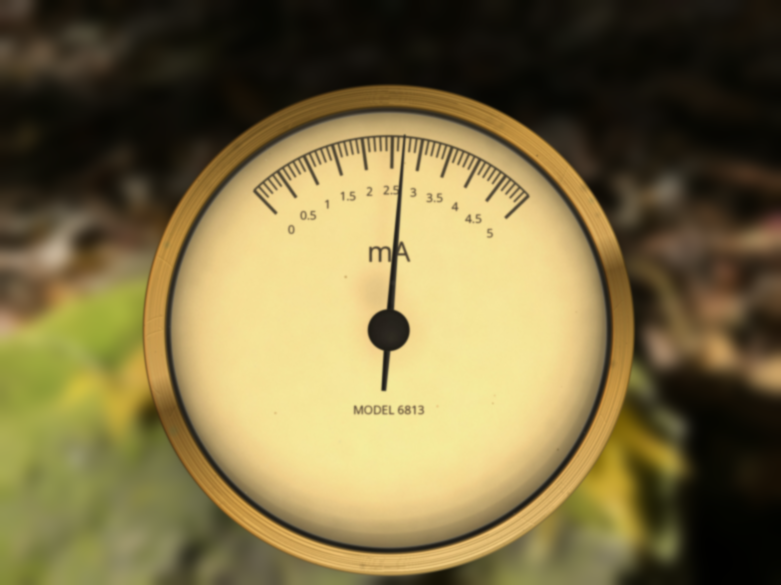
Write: 2.7 mA
